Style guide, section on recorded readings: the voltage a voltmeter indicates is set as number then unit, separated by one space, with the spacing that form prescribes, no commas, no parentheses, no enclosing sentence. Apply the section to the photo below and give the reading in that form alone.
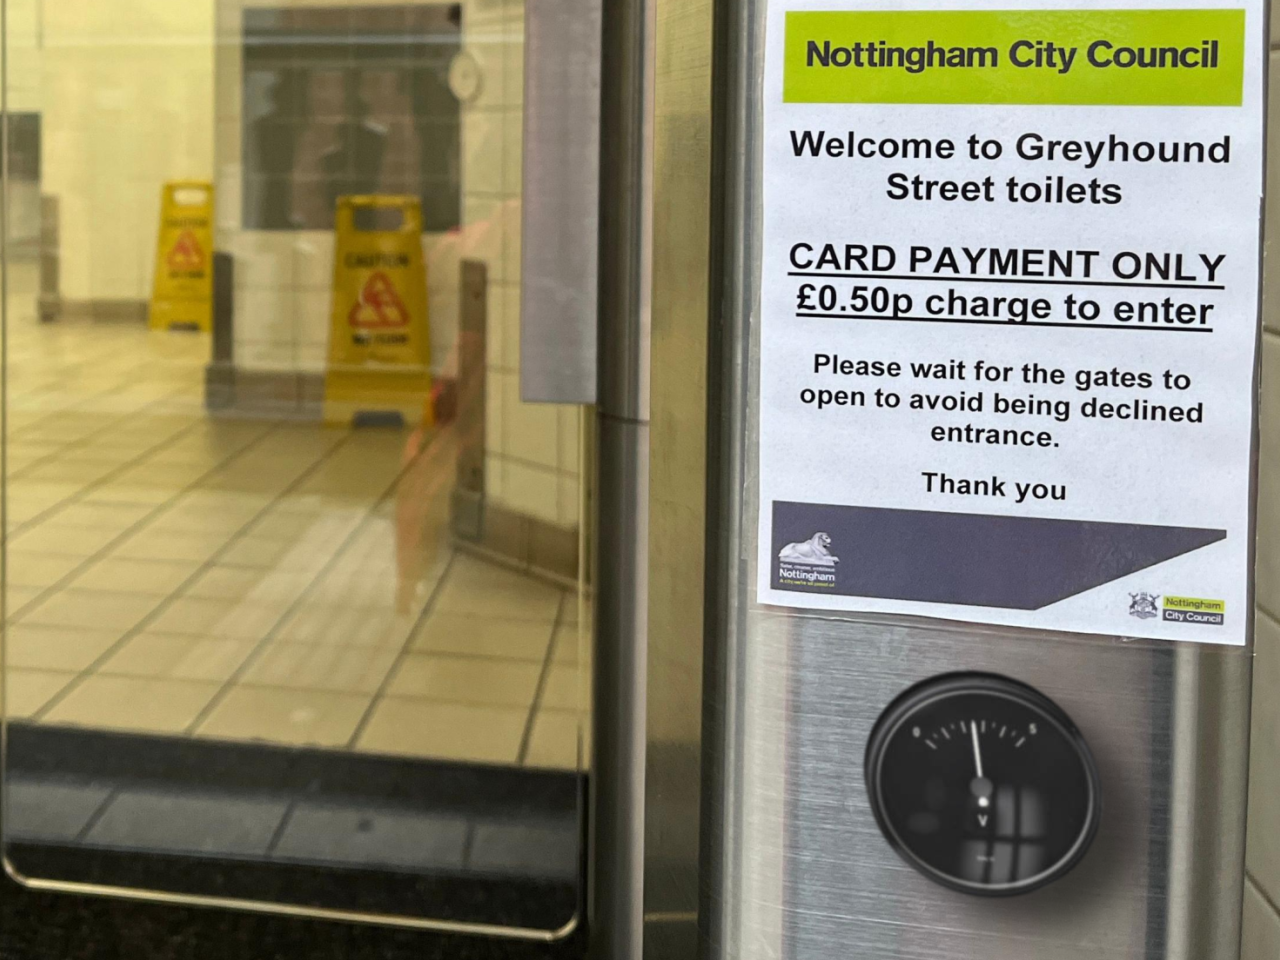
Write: 2.5 V
